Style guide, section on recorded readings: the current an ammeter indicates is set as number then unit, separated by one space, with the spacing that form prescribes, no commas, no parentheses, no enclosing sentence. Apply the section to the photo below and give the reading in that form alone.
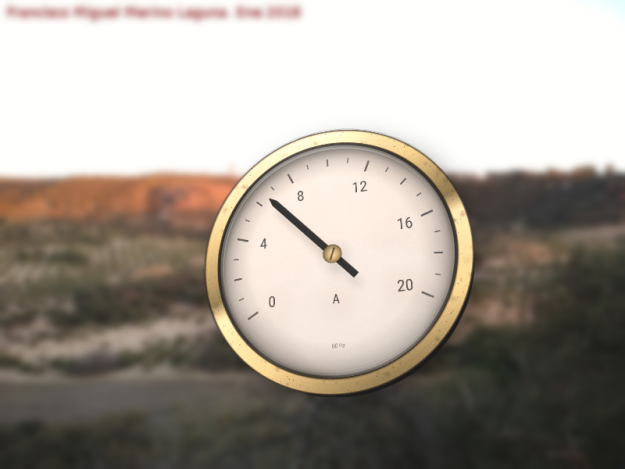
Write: 6.5 A
